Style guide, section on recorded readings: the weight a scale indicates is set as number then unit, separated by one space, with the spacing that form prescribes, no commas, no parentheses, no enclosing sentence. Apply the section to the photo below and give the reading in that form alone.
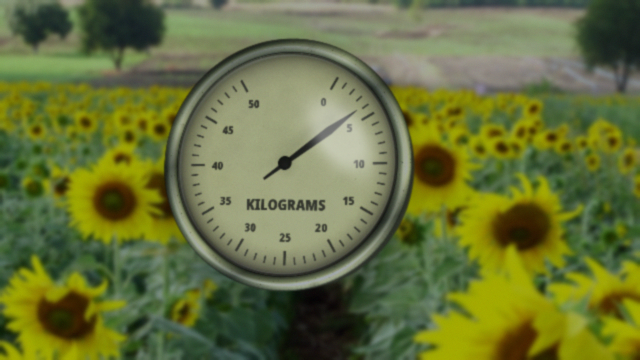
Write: 4 kg
